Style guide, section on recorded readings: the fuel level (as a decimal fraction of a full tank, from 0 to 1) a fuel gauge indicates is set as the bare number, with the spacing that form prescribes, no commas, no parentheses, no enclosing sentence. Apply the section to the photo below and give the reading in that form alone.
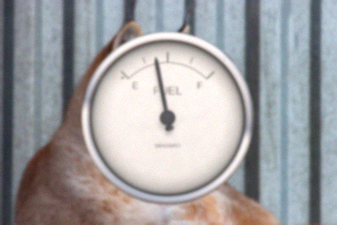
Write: 0.375
